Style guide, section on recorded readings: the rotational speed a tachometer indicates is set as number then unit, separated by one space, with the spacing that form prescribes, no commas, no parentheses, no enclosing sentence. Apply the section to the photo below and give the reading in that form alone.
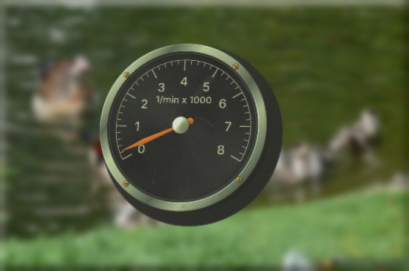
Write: 200 rpm
